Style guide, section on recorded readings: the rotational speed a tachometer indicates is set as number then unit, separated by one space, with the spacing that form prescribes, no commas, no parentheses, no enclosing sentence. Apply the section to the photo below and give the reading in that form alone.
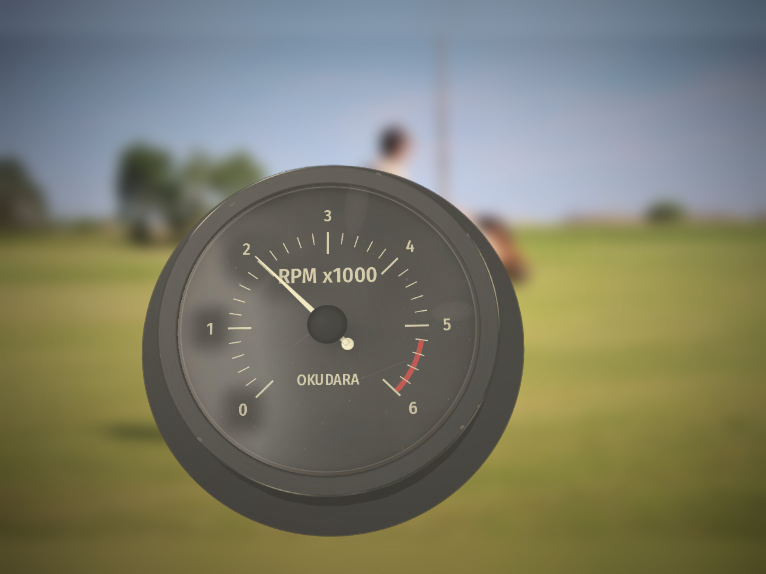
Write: 2000 rpm
